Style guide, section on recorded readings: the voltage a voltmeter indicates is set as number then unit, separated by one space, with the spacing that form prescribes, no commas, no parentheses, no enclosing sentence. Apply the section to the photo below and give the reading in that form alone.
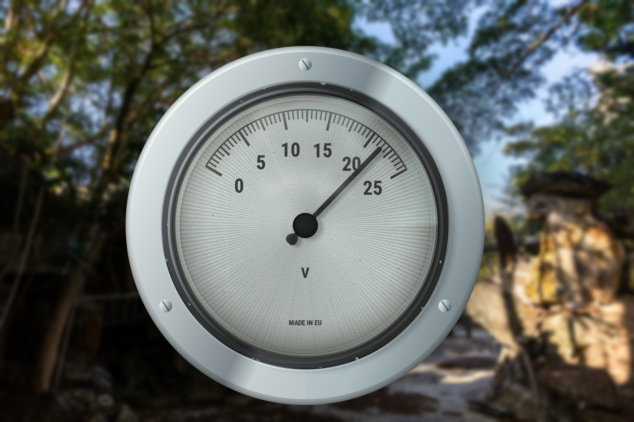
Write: 21.5 V
